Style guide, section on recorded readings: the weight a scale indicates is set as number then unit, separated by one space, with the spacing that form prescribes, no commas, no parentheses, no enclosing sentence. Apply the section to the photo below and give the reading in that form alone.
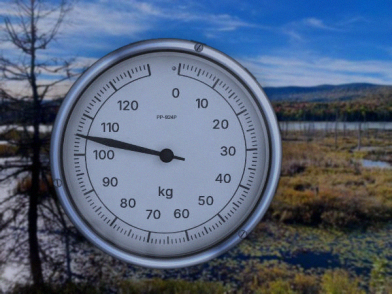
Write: 105 kg
